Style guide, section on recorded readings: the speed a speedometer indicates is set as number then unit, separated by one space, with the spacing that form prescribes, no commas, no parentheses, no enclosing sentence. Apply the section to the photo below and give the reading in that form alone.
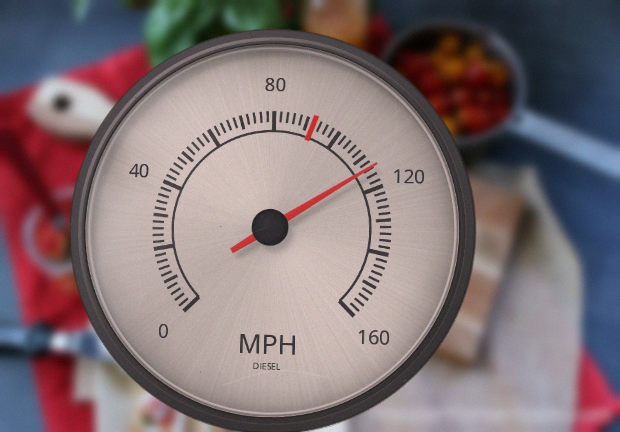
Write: 114 mph
